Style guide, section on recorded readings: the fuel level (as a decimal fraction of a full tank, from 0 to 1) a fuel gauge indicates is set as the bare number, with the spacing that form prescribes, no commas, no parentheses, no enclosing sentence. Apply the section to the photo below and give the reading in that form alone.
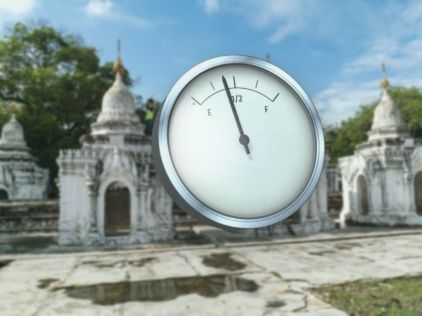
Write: 0.375
